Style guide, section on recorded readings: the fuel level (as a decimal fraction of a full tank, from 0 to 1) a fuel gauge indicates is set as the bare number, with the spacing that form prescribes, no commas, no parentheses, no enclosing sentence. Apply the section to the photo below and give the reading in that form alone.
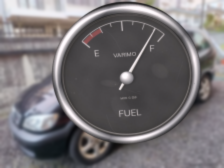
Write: 0.875
